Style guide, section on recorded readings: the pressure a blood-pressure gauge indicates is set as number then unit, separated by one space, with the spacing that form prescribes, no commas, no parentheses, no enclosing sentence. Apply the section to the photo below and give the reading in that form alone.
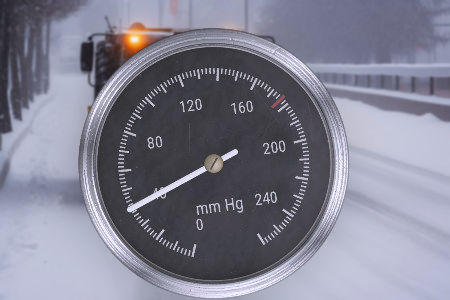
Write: 40 mmHg
